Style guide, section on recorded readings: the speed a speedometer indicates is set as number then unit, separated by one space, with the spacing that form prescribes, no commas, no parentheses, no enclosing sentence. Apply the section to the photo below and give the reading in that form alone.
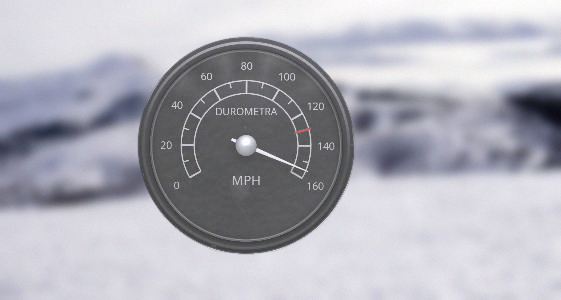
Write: 155 mph
